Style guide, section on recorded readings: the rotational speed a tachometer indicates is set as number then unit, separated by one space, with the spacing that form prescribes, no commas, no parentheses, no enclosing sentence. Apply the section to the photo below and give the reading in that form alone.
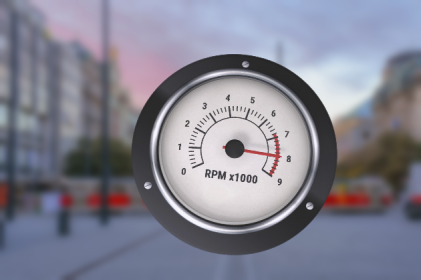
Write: 8000 rpm
